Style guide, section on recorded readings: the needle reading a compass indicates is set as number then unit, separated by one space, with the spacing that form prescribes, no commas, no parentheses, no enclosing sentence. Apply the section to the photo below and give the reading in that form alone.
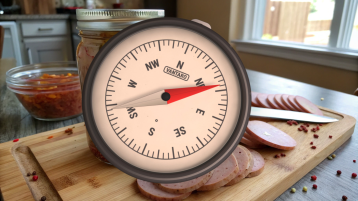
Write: 55 °
